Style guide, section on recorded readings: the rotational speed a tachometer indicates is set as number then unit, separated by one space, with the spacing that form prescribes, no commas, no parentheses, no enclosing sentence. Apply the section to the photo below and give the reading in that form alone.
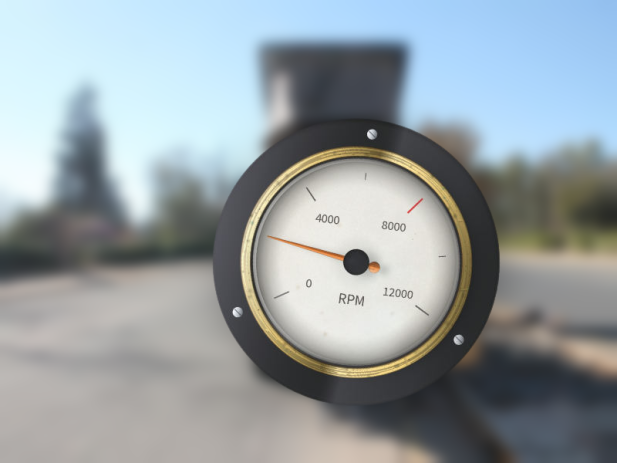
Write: 2000 rpm
